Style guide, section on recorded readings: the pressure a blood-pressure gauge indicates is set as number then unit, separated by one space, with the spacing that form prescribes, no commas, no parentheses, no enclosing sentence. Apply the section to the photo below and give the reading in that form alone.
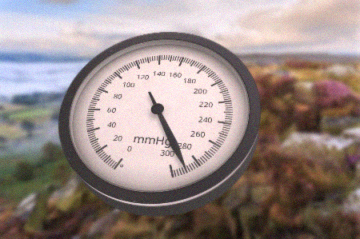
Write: 290 mmHg
